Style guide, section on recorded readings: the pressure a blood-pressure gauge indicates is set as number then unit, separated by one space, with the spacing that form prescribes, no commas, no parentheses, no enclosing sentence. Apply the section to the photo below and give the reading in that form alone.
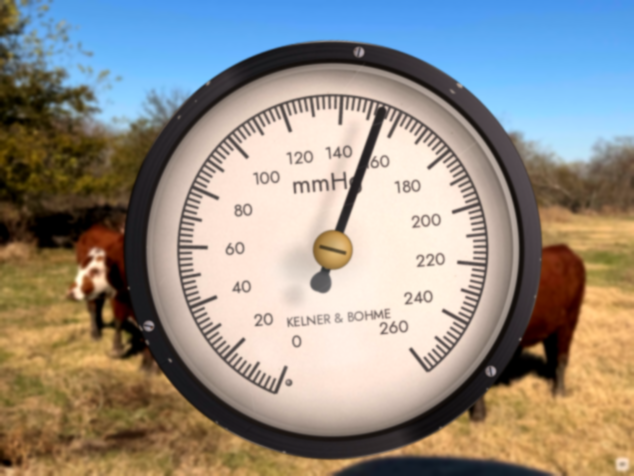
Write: 154 mmHg
